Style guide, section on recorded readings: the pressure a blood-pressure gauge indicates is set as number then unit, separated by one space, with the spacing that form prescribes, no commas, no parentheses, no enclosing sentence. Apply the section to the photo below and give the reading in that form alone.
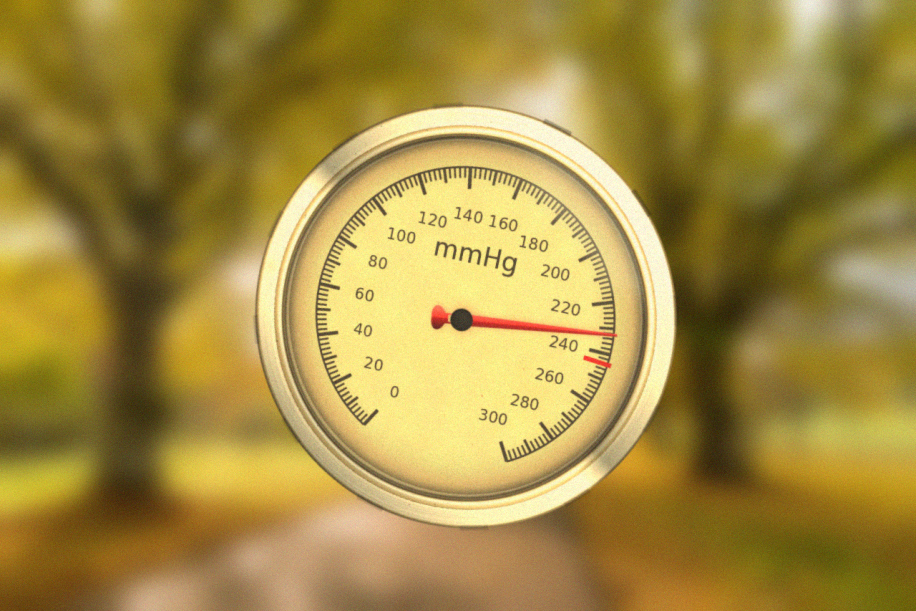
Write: 232 mmHg
